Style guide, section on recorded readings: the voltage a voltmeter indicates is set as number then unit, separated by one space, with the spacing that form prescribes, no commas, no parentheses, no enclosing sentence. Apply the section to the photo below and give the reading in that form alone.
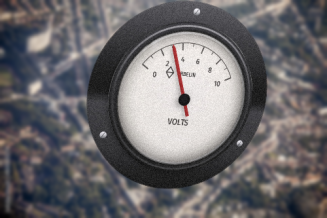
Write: 3 V
